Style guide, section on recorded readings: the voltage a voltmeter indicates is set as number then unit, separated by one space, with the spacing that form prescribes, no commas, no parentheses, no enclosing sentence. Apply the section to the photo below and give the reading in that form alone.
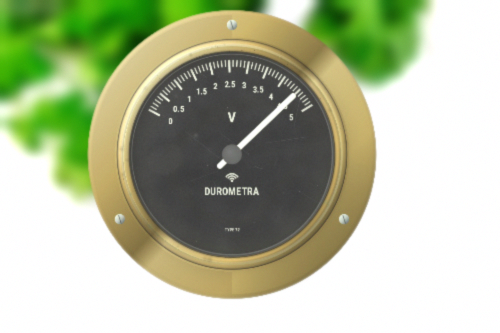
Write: 4.5 V
